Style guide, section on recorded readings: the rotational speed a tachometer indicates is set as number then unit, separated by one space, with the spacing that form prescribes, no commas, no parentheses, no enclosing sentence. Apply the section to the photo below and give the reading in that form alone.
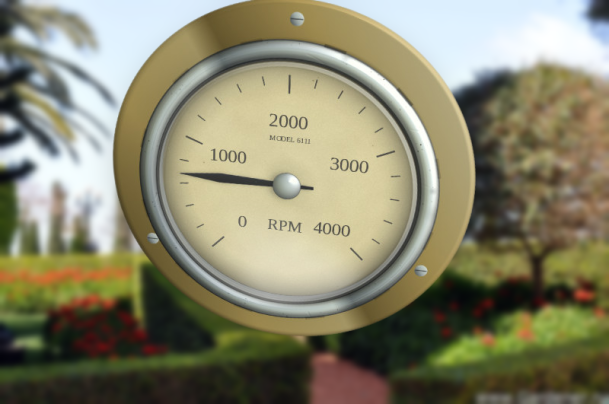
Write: 700 rpm
